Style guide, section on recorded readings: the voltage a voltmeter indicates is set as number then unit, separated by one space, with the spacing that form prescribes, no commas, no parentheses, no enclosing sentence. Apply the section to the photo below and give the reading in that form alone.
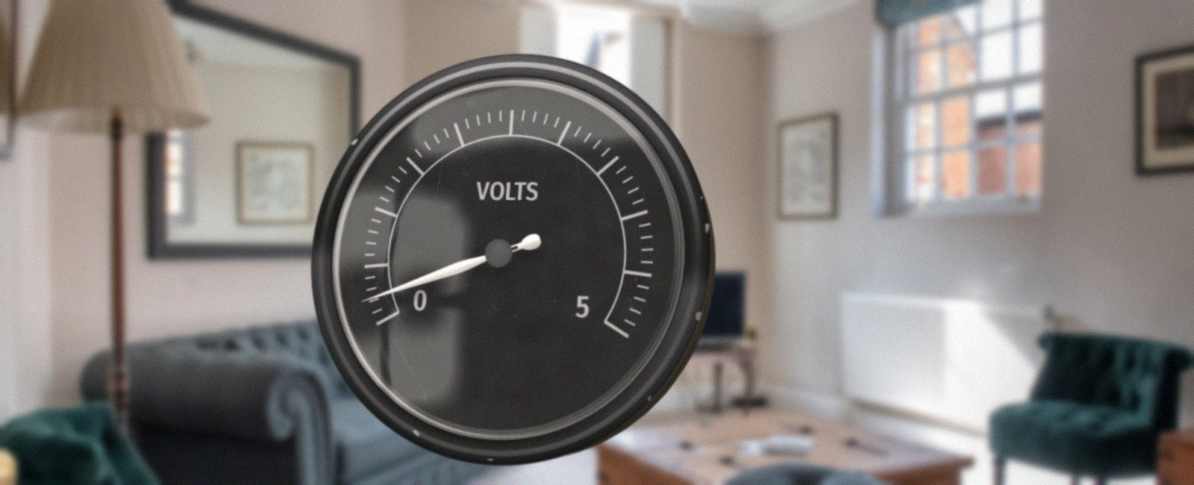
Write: 0.2 V
